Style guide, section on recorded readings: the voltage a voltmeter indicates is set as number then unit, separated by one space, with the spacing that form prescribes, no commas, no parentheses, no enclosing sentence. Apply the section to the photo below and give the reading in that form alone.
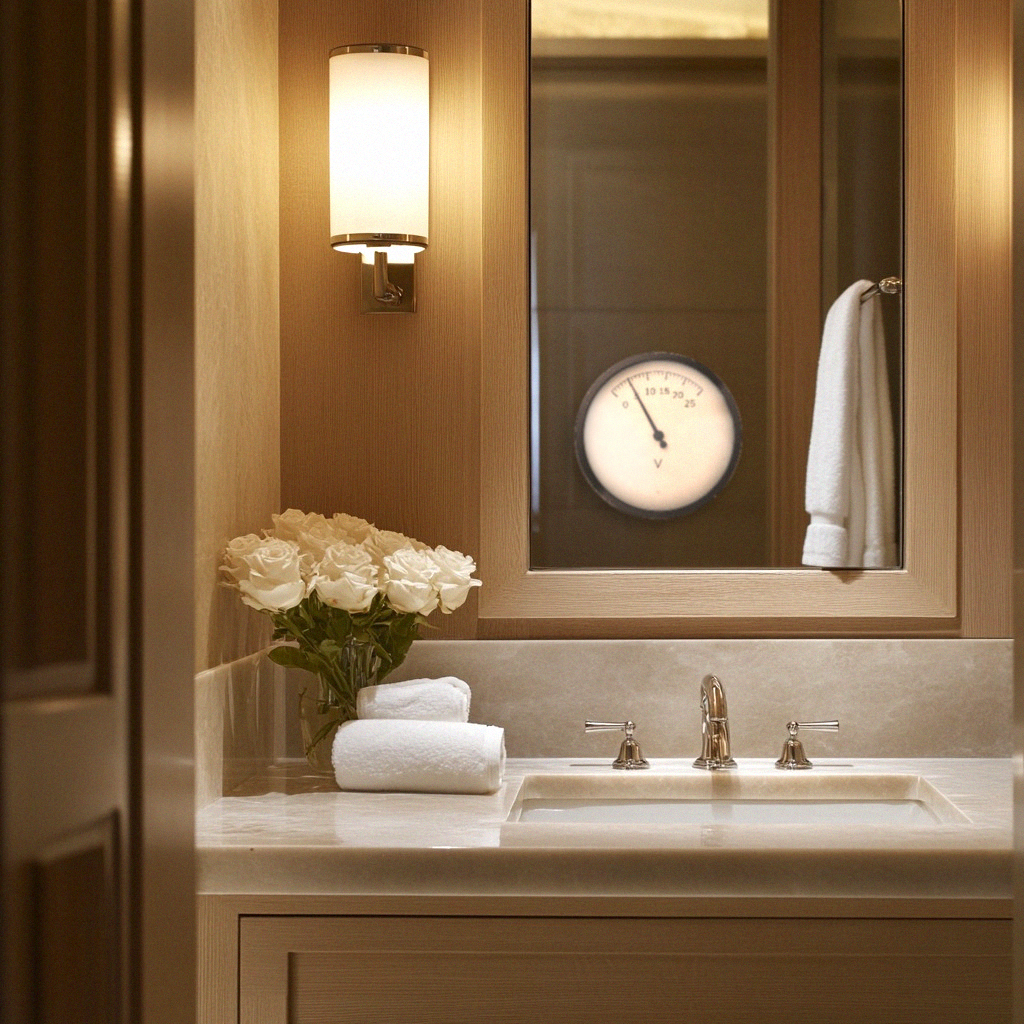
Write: 5 V
